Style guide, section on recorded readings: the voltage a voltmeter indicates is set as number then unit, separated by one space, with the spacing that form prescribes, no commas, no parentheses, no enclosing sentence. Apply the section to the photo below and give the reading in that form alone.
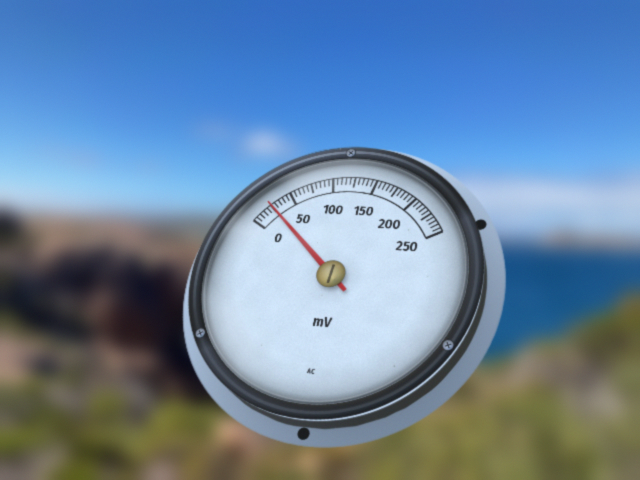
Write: 25 mV
